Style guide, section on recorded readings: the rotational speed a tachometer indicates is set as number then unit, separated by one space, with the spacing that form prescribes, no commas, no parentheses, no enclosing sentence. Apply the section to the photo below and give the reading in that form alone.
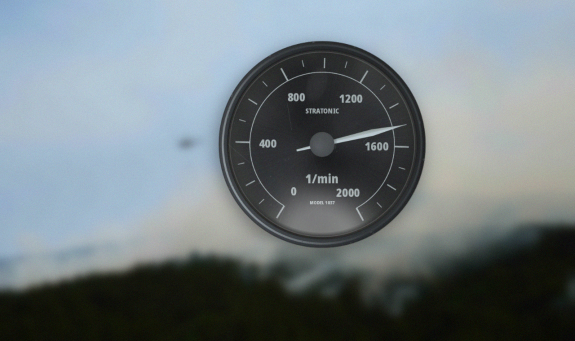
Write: 1500 rpm
